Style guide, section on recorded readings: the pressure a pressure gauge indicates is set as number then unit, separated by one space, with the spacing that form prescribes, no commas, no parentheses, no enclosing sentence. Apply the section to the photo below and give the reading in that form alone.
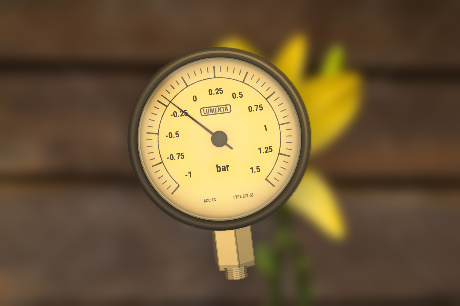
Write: -0.2 bar
